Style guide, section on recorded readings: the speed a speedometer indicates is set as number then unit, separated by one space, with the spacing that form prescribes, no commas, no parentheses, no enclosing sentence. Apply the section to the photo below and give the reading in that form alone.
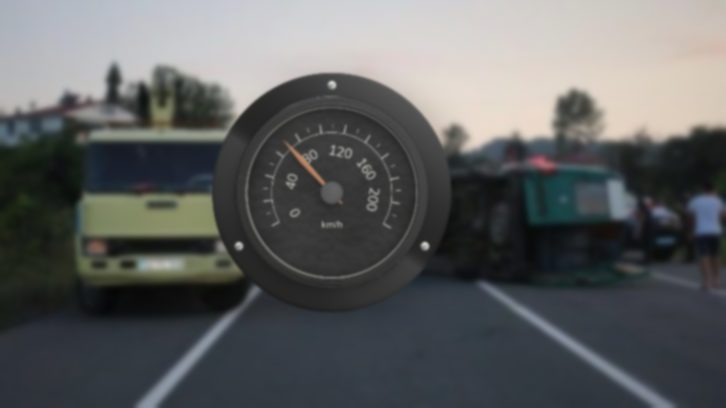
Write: 70 km/h
